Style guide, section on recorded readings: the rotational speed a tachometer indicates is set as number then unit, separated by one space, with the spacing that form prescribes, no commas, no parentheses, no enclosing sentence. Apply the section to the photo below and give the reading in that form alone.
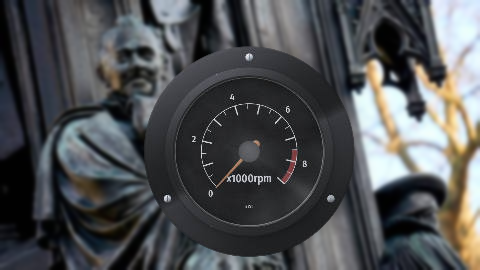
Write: 0 rpm
